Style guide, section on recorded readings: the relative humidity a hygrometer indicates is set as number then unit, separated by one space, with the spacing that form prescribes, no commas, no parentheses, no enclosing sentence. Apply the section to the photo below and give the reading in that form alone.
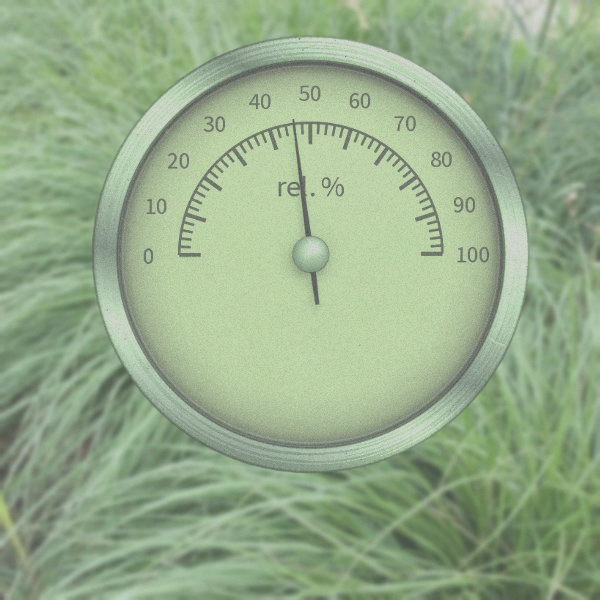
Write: 46 %
